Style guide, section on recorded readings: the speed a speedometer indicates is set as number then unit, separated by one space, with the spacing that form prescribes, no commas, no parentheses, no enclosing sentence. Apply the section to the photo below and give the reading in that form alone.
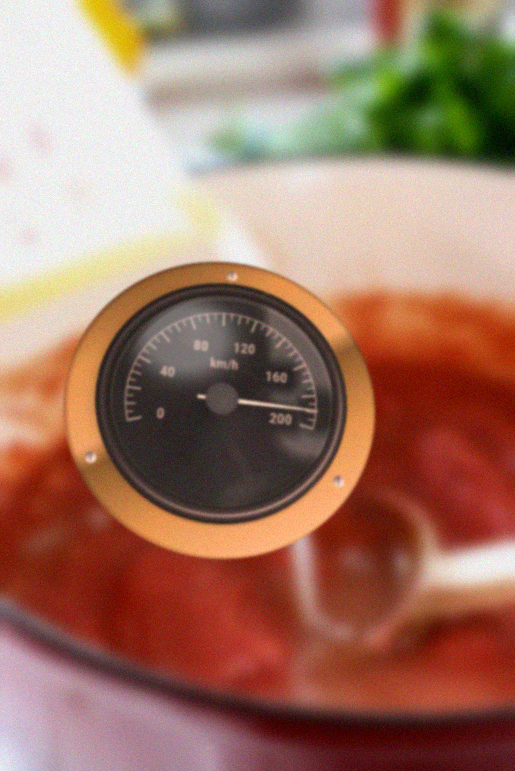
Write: 190 km/h
